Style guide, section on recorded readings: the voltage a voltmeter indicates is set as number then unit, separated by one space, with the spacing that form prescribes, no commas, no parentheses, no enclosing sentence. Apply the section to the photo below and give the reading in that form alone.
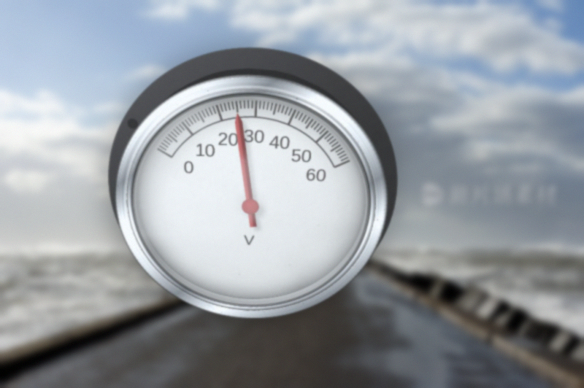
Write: 25 V
